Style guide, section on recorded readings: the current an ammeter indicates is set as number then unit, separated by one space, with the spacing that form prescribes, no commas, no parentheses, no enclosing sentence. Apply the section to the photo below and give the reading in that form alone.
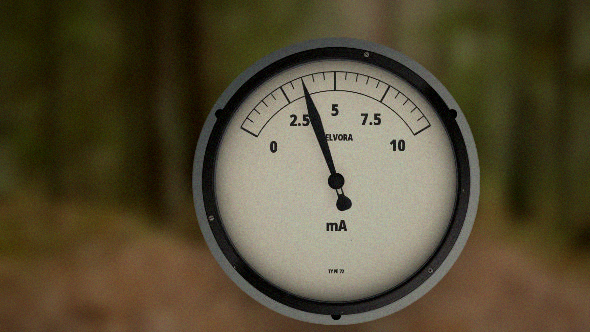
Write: 3.5 mA
